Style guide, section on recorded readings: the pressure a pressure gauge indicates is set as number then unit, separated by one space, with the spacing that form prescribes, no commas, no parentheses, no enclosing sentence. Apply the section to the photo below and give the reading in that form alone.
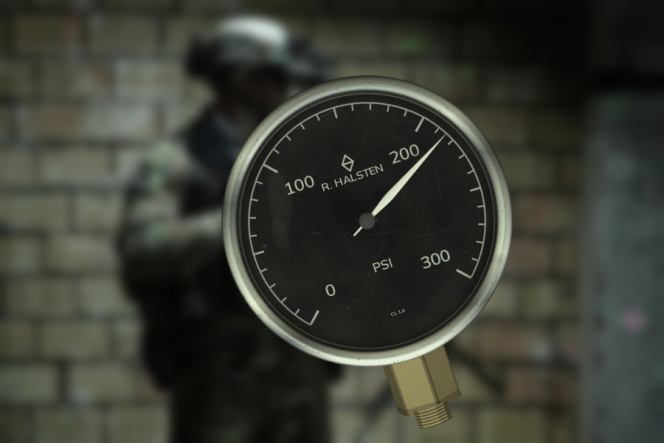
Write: 215 psi
